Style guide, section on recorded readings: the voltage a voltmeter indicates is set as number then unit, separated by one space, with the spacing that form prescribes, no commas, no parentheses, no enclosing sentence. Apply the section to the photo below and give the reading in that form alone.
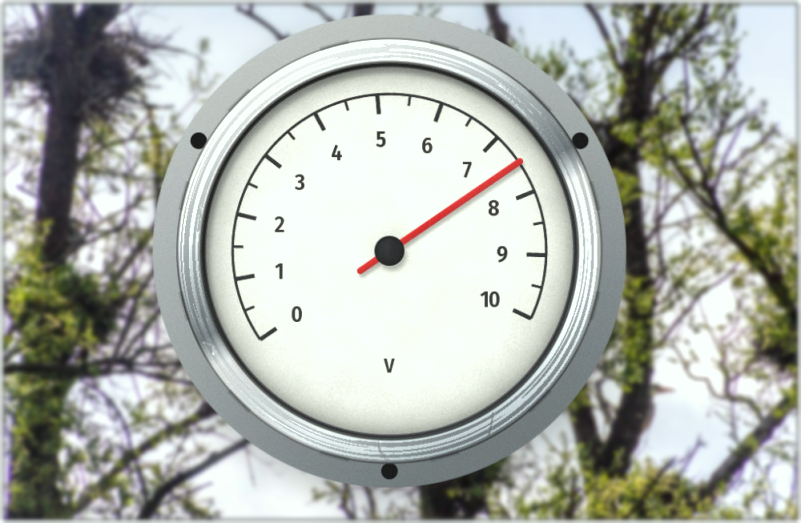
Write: 7.5 V
